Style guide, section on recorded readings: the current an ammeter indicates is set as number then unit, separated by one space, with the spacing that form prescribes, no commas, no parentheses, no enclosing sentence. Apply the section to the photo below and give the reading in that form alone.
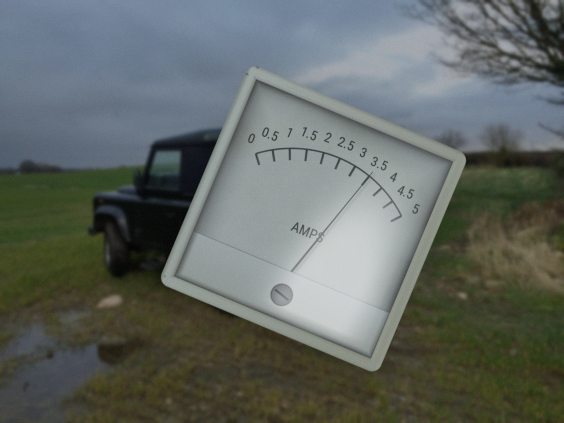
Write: 3.5 A
